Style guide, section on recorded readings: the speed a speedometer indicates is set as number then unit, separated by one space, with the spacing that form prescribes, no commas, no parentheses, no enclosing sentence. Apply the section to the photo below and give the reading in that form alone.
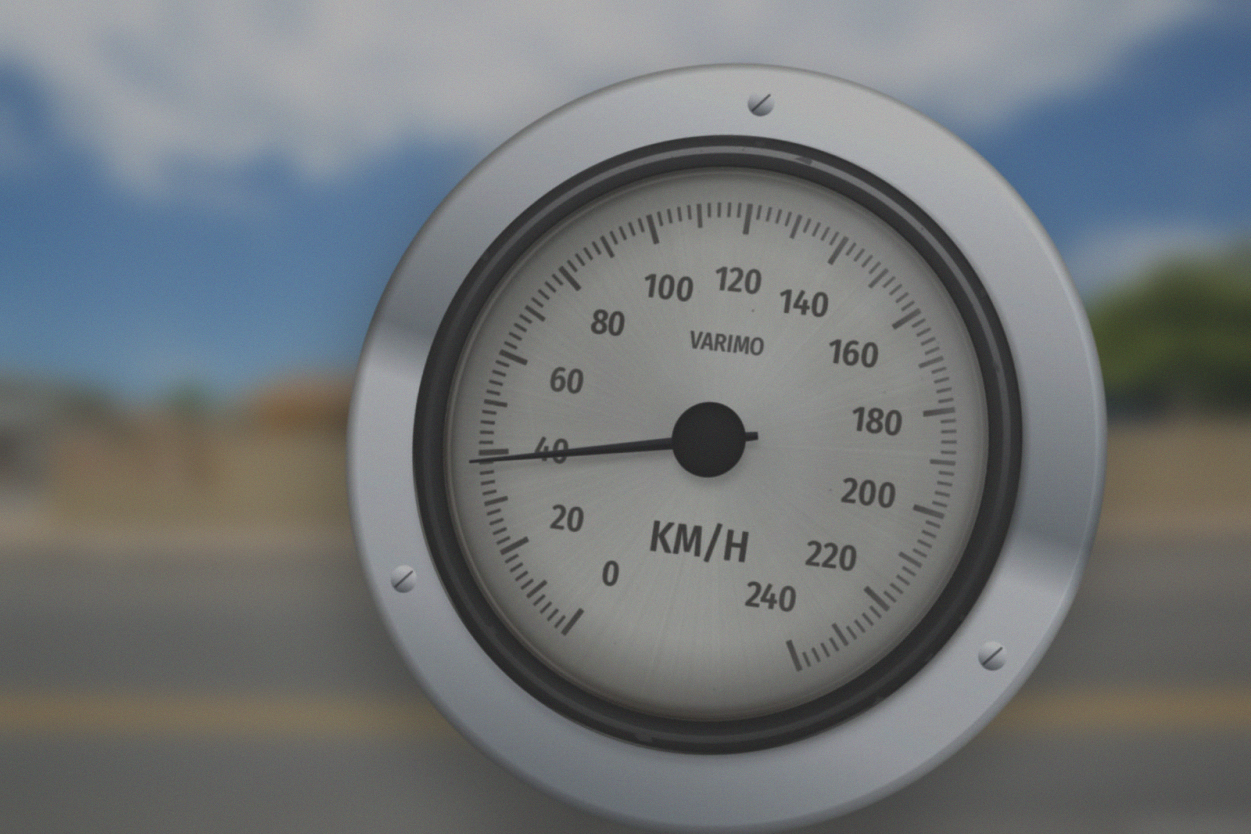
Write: 38 km/h
